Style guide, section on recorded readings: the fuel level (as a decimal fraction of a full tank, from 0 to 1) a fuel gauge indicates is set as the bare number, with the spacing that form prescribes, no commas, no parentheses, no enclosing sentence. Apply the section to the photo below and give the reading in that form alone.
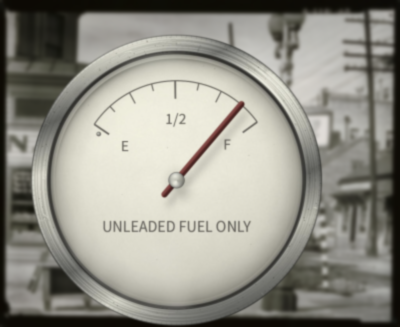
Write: 0.875
